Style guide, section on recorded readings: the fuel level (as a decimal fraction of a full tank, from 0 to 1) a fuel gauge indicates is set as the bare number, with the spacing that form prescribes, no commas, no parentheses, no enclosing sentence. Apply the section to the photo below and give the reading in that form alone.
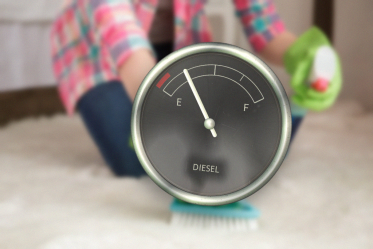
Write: 0.25
